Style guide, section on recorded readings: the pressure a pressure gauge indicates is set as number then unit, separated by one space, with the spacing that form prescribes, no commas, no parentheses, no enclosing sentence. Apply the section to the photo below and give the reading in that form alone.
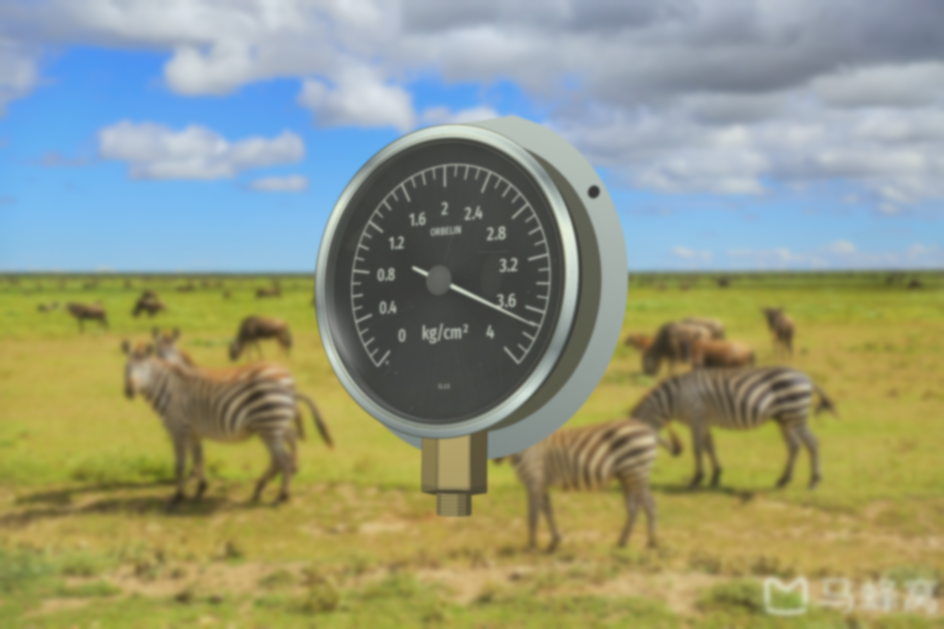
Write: 3.7 kg/cm²
